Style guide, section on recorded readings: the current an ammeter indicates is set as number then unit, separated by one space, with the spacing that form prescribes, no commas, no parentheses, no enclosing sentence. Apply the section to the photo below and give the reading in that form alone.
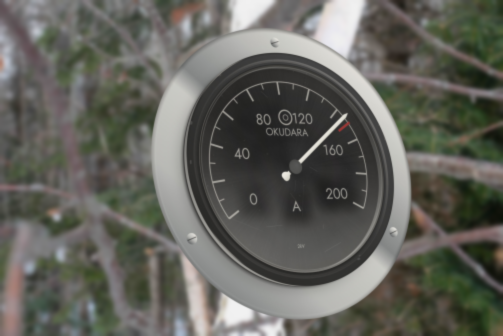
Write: 145 A
